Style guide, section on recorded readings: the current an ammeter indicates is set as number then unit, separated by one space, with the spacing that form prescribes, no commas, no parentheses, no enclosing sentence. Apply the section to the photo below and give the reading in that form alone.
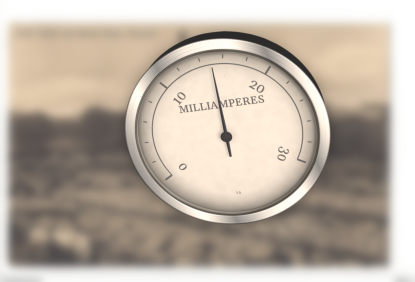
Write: 15 mA
